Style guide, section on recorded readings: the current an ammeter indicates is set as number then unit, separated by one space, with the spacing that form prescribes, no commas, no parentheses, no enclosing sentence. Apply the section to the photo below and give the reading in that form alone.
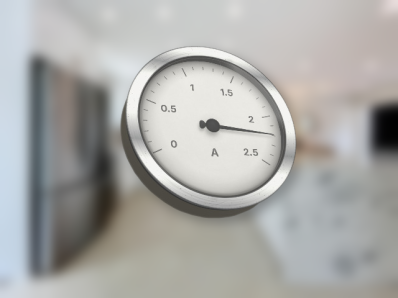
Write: 2.2 A
